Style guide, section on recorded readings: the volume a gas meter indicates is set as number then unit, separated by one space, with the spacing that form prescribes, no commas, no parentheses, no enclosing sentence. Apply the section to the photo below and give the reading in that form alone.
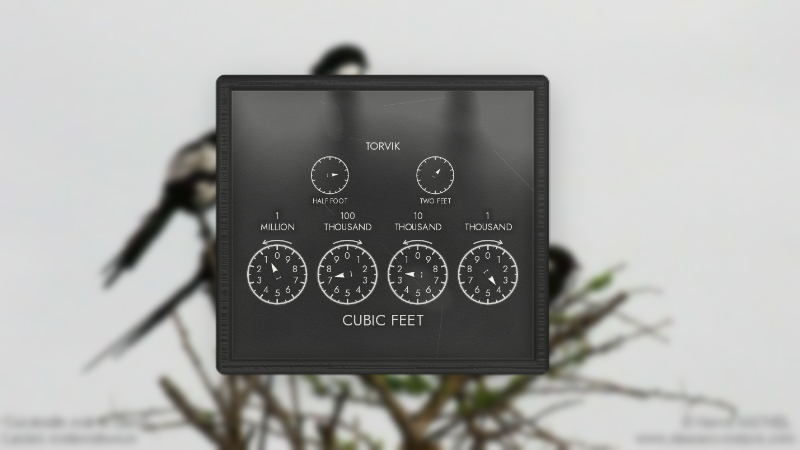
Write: 72400 ft³
